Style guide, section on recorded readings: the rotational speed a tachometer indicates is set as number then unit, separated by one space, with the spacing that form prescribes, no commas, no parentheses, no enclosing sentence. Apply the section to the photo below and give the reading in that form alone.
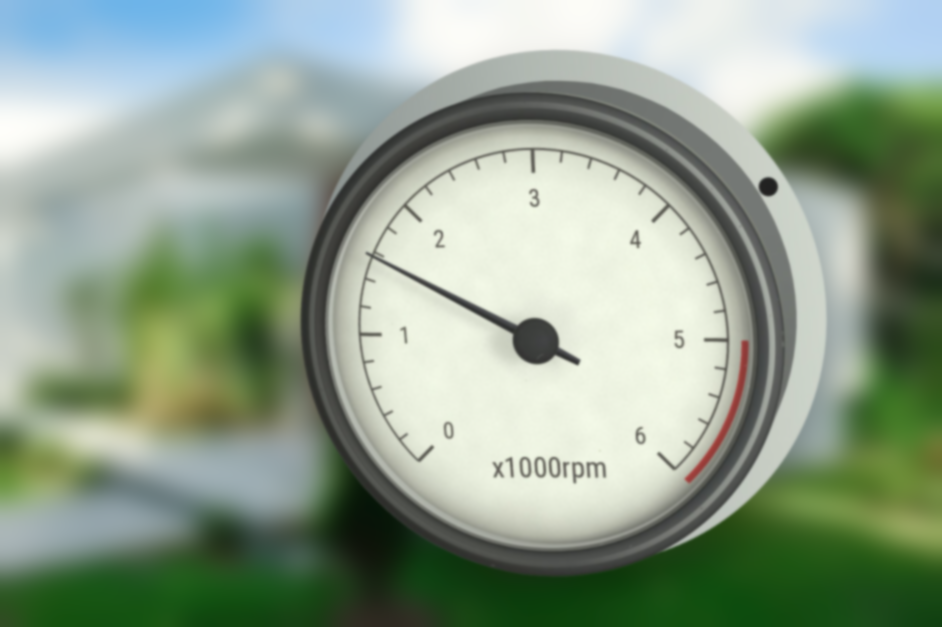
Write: 1600 rpm
